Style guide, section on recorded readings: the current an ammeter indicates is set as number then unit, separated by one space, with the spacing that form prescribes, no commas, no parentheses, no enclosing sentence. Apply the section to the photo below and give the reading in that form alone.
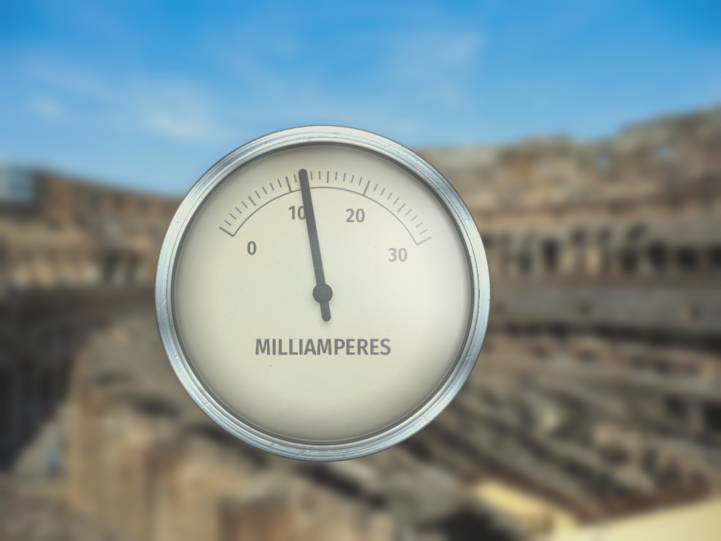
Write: 12 mA
